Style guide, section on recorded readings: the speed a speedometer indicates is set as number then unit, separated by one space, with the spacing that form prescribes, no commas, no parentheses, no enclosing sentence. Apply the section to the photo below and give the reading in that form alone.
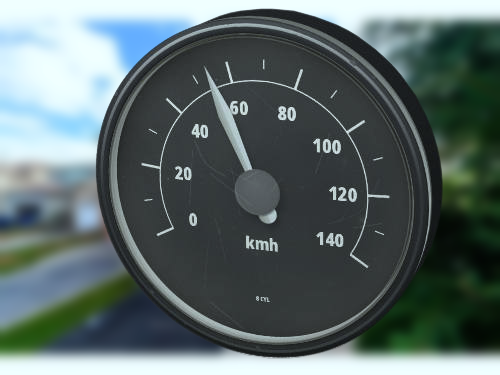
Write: 55 km/h
